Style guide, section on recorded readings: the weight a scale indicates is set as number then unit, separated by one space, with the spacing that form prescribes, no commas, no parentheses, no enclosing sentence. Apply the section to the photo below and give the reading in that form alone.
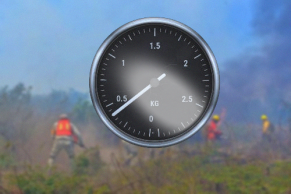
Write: 0.4 kg
